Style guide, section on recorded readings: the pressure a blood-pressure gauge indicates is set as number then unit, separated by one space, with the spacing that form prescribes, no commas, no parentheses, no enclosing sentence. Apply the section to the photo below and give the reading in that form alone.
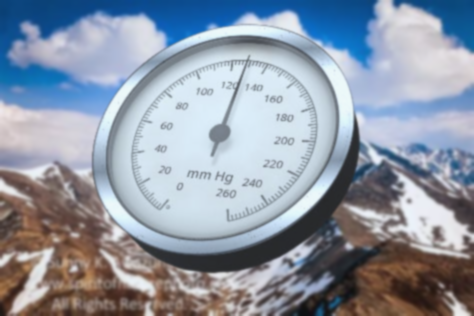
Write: 130 mmHg
